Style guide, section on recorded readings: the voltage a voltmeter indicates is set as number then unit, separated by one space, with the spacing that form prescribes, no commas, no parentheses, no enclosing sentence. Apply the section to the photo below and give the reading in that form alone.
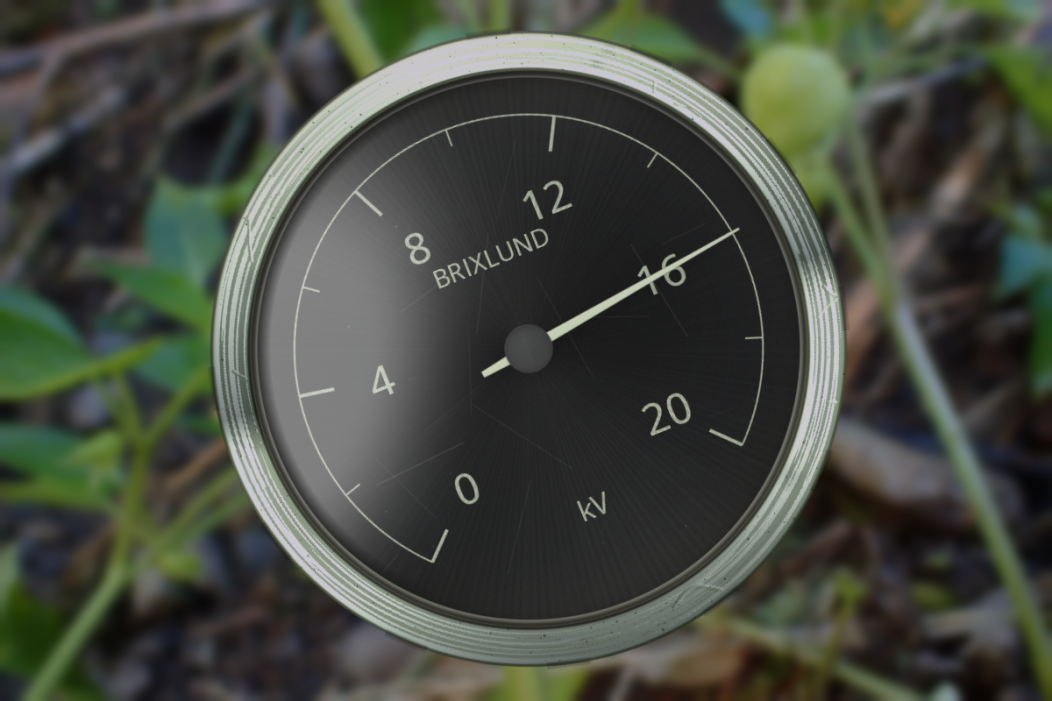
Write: 16 kV
